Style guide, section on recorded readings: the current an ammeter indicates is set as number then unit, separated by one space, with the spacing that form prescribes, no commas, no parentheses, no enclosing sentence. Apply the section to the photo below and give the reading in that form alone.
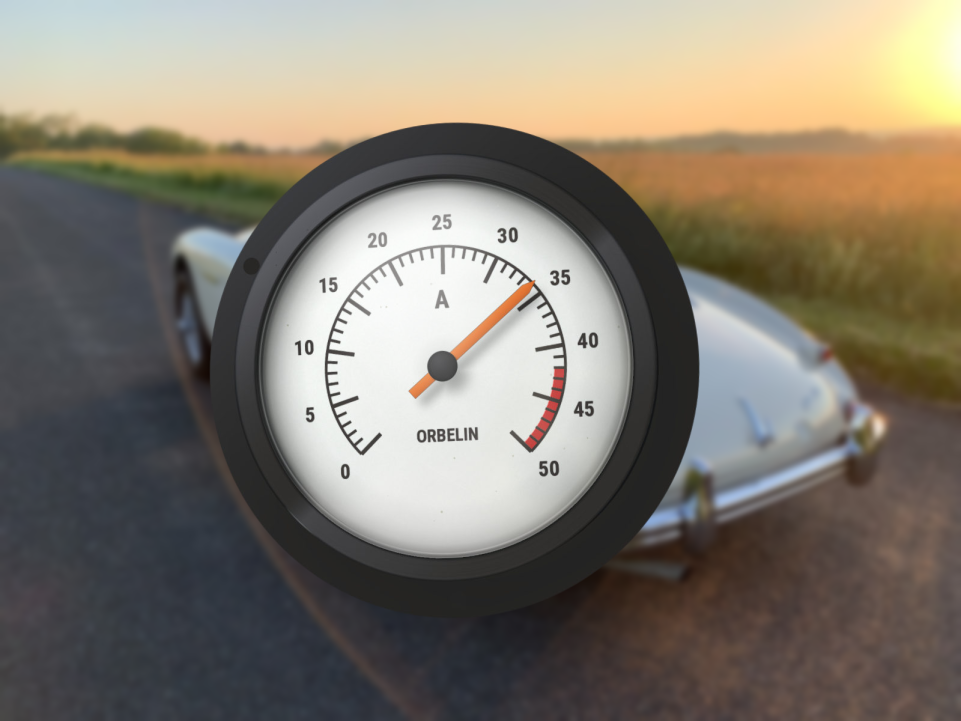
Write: 34 A
